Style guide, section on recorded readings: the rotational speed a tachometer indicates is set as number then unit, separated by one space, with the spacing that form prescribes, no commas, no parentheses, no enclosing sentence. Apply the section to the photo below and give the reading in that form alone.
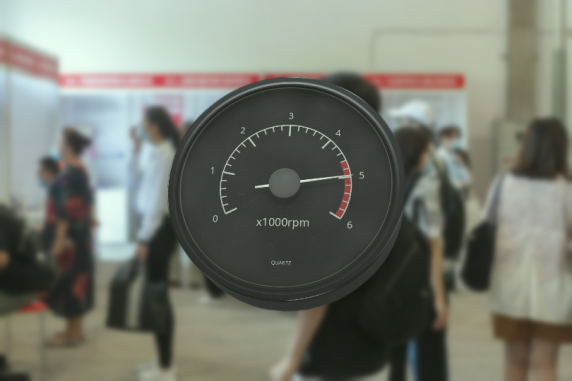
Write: 5000 rpm
